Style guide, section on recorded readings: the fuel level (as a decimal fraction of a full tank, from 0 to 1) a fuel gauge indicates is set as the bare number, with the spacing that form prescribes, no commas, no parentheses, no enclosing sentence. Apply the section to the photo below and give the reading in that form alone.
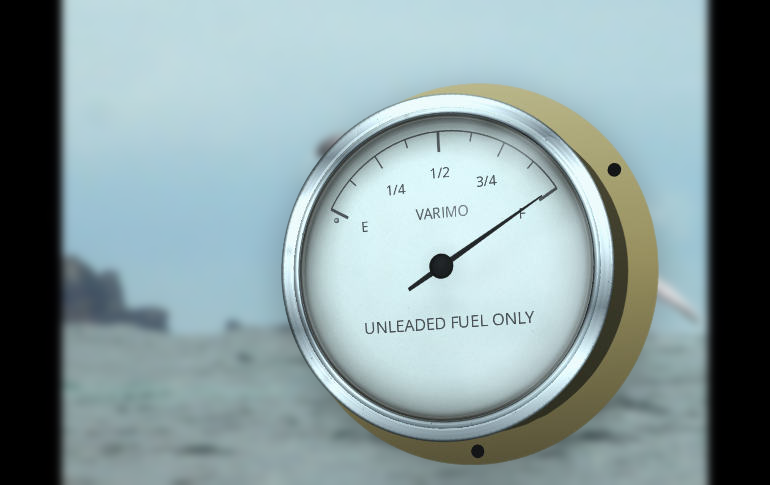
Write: 1
